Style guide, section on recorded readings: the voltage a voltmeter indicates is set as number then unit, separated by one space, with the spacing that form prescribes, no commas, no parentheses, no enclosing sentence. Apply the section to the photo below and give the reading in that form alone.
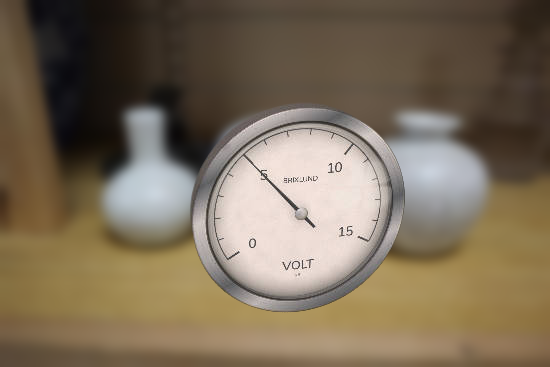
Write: 5 V
